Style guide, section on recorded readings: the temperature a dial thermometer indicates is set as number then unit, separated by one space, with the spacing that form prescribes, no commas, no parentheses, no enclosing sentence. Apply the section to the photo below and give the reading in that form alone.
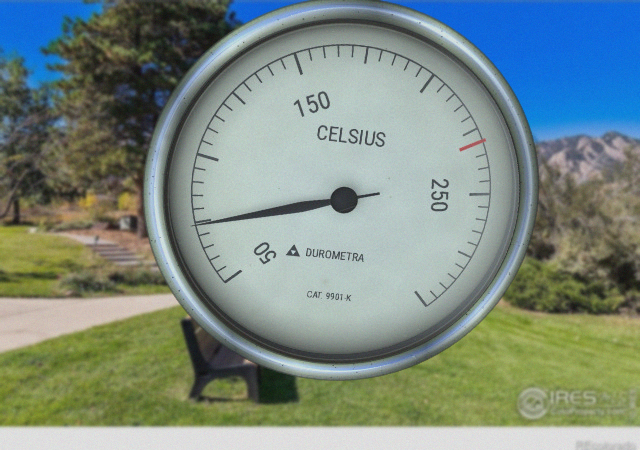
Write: 75 °C
